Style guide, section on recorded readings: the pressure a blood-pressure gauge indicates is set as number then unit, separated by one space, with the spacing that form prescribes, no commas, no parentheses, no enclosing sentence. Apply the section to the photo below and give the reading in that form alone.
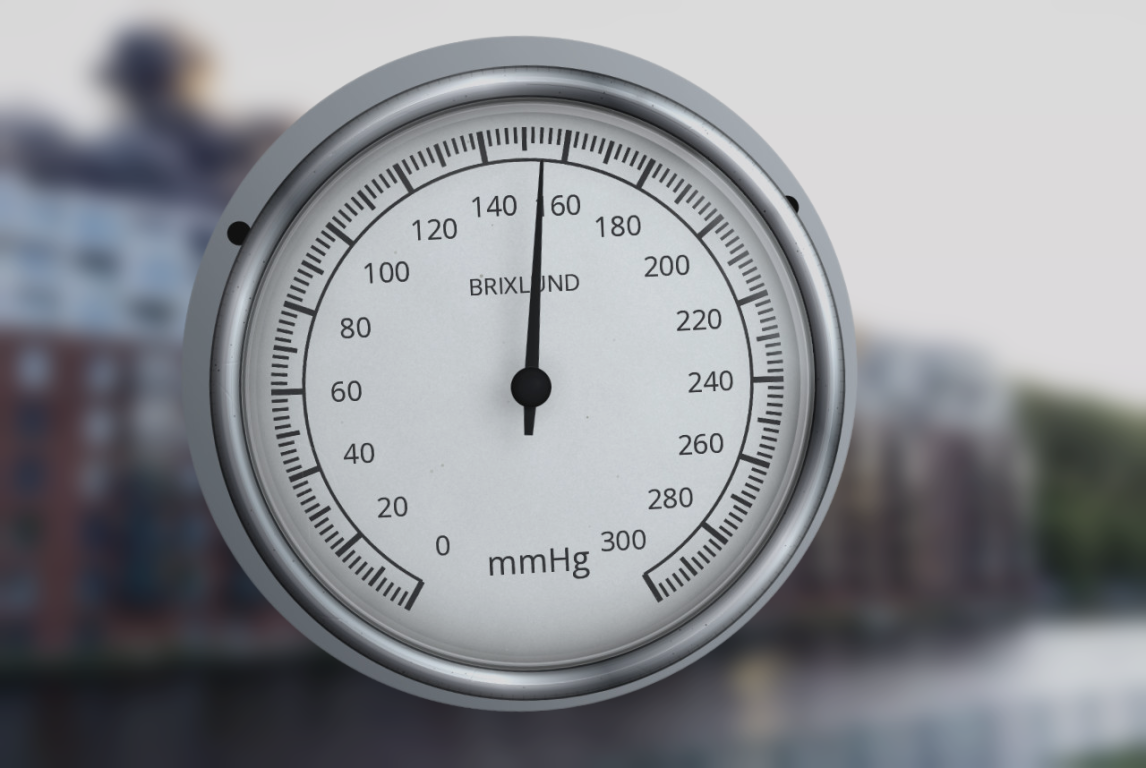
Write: 154 mmHg
